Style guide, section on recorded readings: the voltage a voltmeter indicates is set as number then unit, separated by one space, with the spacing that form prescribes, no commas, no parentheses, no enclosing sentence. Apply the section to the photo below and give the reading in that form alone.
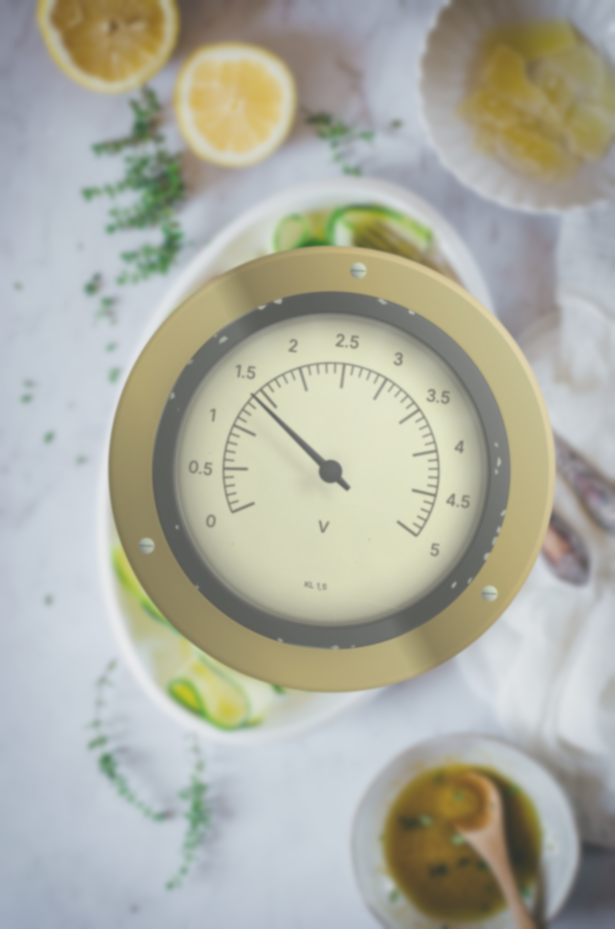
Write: 1.4 V
